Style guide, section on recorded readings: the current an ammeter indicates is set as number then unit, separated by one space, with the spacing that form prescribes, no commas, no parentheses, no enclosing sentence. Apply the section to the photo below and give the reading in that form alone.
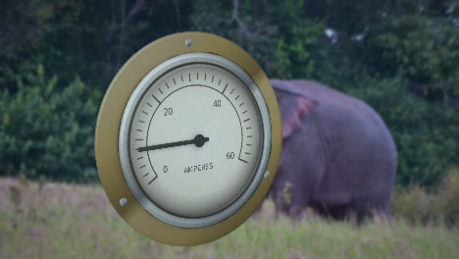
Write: 8 A
